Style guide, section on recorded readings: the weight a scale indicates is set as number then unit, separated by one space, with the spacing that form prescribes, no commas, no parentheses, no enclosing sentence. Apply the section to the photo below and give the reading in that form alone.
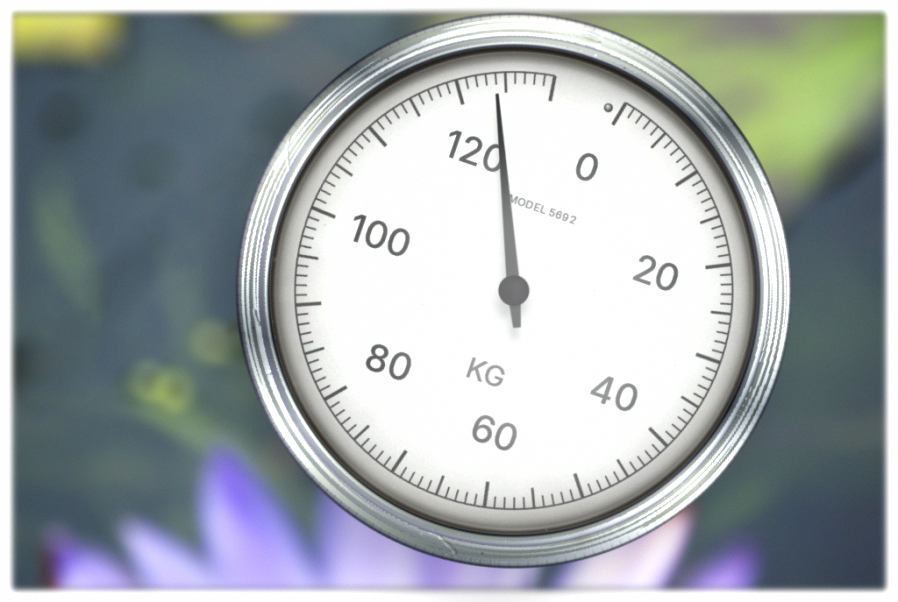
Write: 124 kg
